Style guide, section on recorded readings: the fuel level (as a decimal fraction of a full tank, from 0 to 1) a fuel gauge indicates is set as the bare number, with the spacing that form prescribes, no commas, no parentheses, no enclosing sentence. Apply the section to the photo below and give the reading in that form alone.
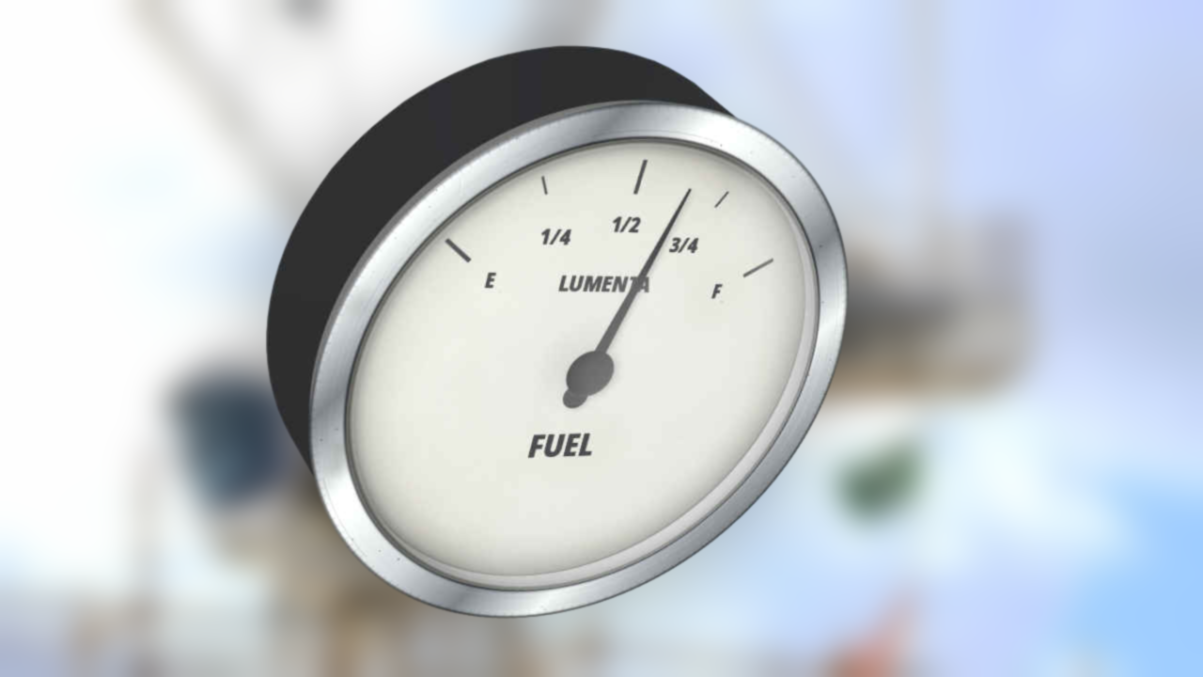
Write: 0.625
